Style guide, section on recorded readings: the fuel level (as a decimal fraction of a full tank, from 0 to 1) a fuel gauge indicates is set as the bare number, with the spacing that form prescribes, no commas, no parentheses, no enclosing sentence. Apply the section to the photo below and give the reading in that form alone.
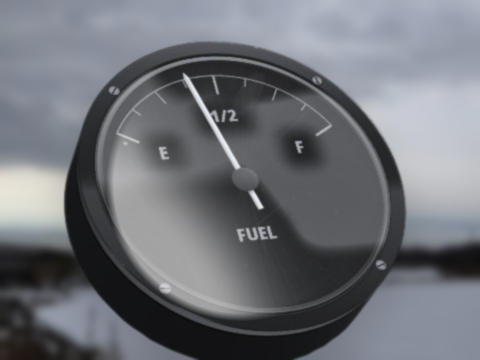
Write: 0.375
